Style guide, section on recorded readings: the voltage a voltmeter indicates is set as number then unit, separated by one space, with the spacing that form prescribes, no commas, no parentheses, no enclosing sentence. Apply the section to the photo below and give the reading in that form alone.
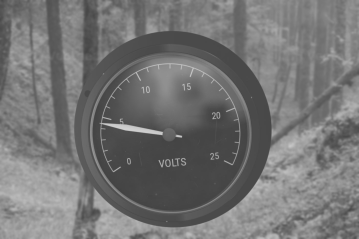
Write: 4.5 V
